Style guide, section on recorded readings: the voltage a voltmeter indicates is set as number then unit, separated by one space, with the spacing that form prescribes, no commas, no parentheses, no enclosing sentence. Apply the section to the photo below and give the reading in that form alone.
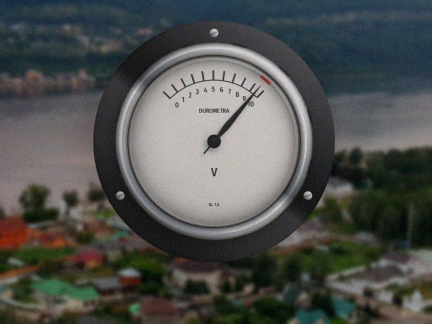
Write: 9.5 V
